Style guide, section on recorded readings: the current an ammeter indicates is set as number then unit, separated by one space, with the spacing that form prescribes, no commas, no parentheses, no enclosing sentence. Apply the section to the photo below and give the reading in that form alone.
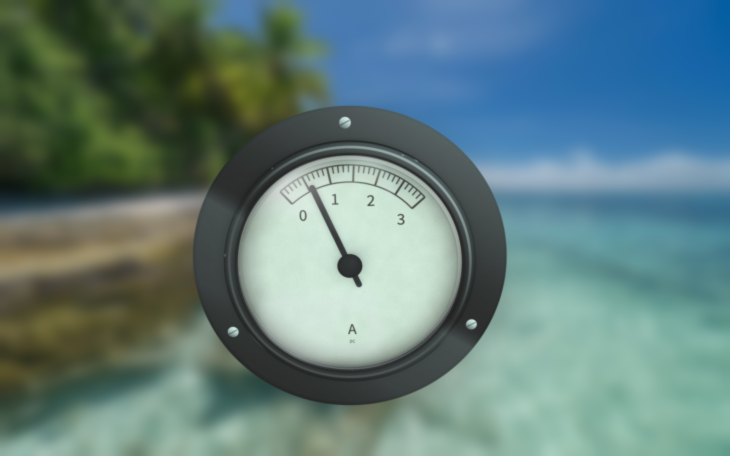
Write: 0.6 A
